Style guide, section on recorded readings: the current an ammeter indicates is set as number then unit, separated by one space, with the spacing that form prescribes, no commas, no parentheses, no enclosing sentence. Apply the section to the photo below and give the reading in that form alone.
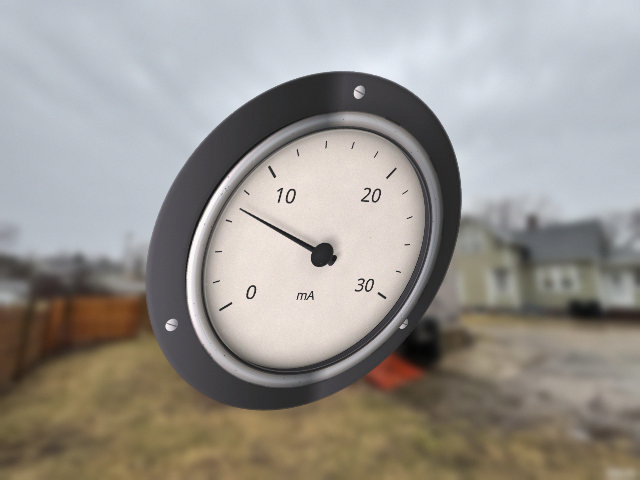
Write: 7 mA
